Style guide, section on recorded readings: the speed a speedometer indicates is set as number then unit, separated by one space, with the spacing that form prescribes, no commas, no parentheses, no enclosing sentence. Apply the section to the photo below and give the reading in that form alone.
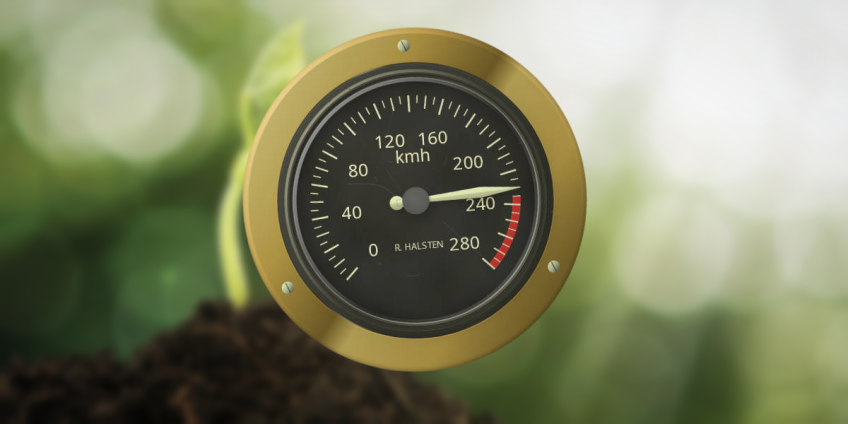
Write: 230 km/h
